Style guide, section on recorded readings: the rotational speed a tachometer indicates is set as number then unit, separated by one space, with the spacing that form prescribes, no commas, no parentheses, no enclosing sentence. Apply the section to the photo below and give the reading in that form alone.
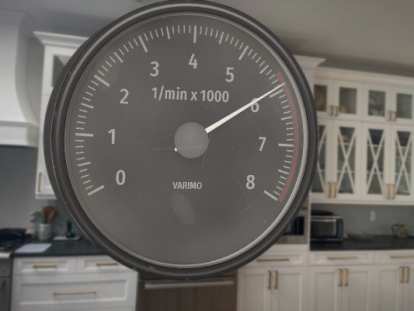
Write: 5900 rpm
